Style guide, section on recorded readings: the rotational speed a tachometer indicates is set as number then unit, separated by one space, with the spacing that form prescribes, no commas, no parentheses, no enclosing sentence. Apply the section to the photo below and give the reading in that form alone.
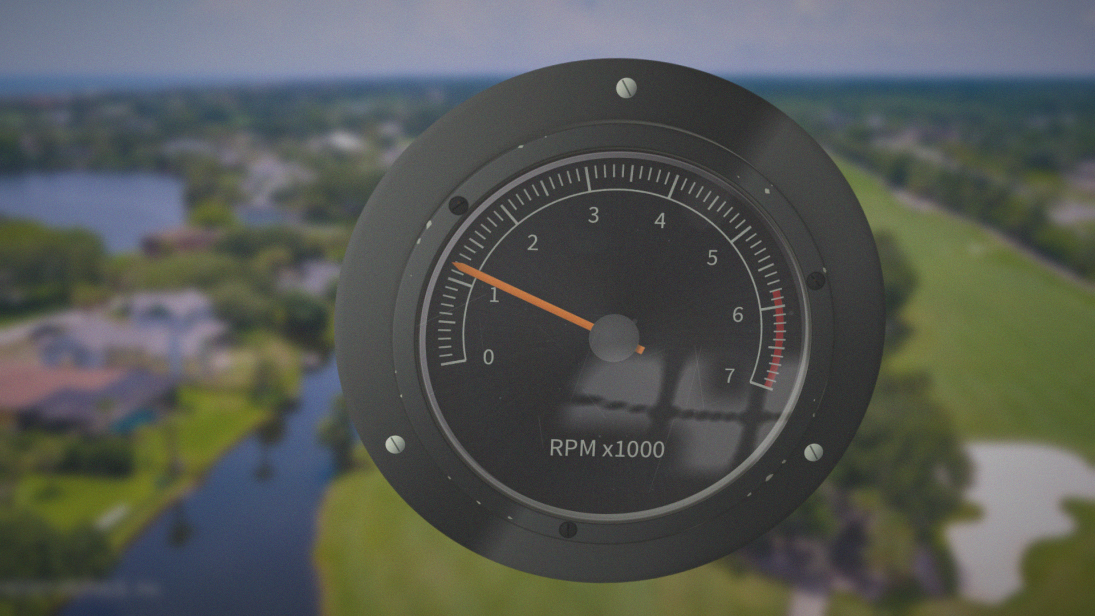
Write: 1200 rpm
